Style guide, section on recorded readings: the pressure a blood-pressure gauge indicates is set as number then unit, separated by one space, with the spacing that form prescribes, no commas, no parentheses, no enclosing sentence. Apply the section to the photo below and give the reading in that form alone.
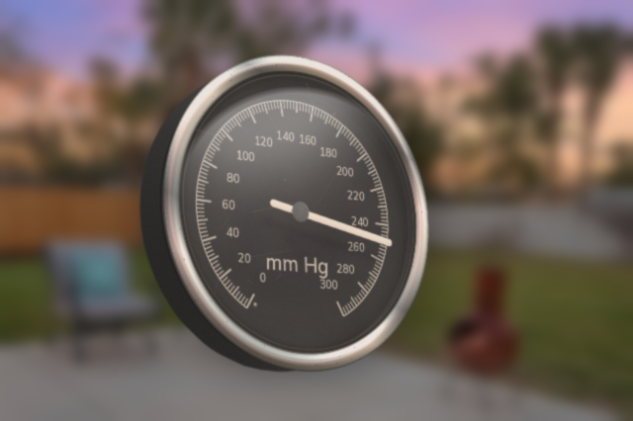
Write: 250 mmHg
